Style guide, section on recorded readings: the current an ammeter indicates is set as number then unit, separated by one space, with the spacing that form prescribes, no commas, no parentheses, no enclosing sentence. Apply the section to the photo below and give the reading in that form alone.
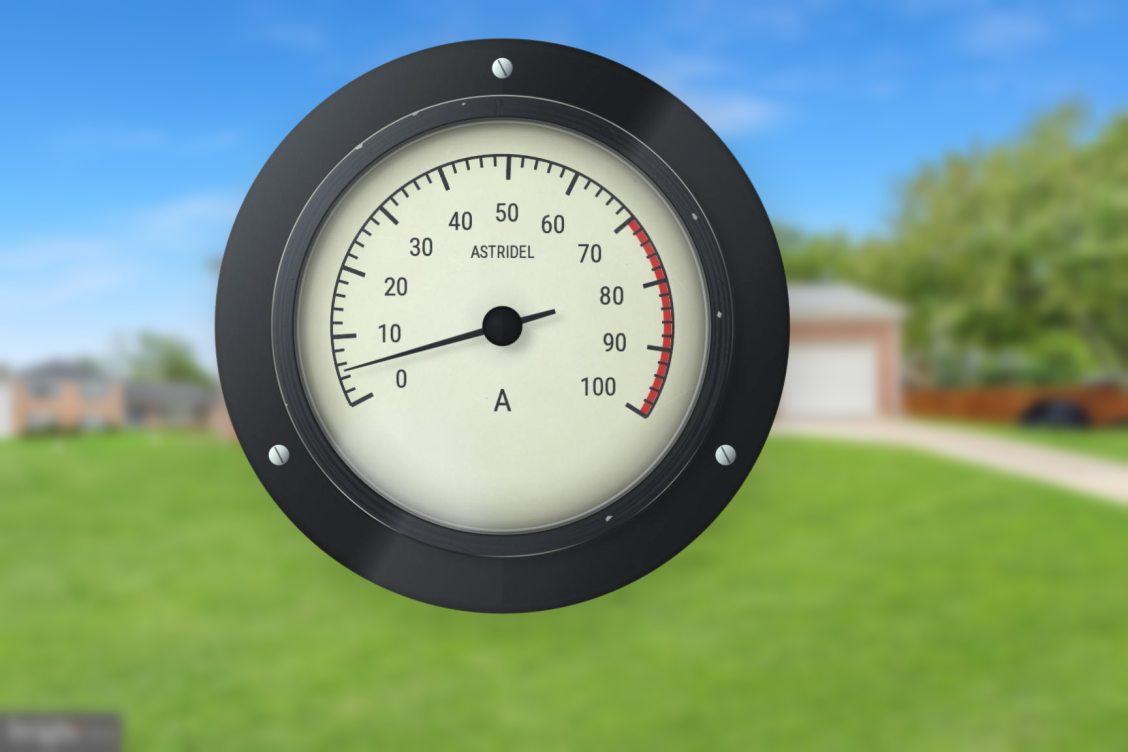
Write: 5 A
